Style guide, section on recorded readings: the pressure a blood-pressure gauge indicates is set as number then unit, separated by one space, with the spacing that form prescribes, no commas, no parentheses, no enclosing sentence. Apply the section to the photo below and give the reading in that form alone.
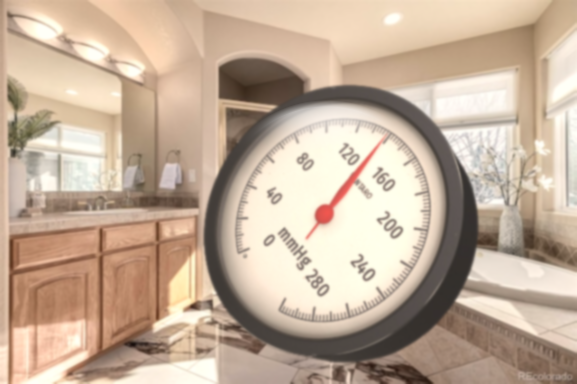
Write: 140 mmHg
